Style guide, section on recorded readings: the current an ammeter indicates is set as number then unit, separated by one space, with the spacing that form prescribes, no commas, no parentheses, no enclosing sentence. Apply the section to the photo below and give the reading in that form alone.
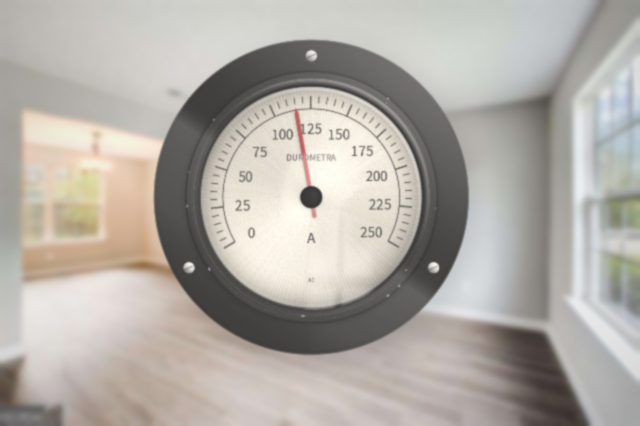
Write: 115 A
